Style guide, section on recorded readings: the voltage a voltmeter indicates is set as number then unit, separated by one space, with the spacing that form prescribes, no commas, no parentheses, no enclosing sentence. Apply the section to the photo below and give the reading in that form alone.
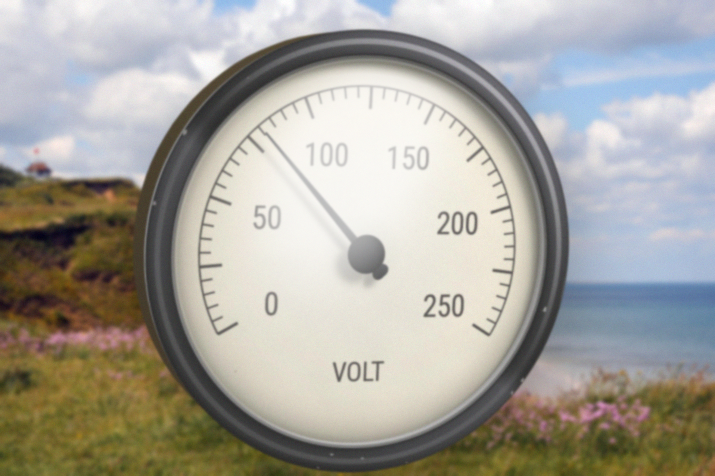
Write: 80 V
